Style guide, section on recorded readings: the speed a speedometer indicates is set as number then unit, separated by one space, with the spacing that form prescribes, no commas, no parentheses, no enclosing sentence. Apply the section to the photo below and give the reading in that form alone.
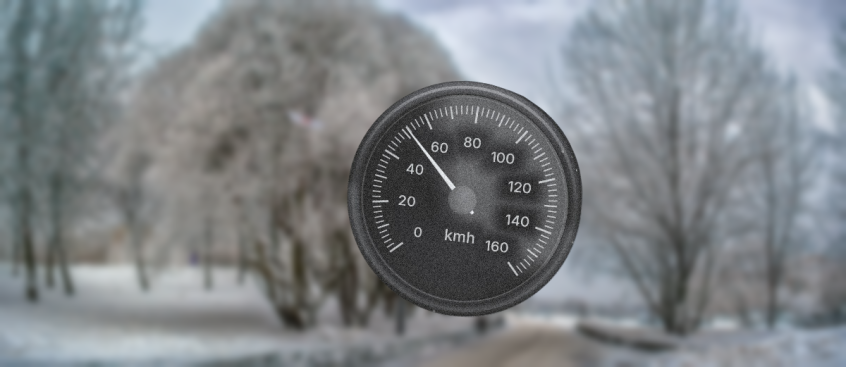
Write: 52 km/h
